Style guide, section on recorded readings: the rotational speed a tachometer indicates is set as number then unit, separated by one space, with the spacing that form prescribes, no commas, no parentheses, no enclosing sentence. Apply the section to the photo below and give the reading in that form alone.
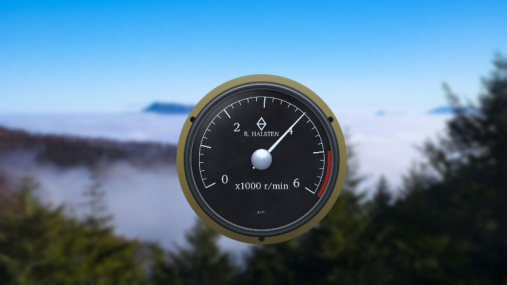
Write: 4000 rpm
